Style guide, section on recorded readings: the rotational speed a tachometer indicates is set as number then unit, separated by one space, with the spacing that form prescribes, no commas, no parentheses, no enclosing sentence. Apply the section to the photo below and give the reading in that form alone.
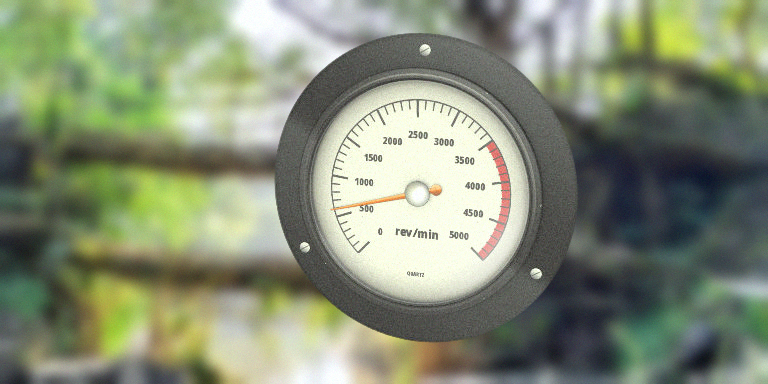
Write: 600 rpm
